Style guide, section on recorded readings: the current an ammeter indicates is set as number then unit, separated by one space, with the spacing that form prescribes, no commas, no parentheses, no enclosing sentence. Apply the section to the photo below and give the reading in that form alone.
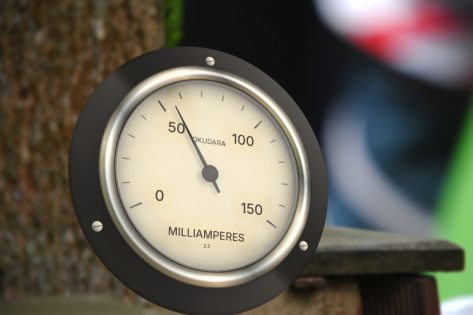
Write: 55 mA
